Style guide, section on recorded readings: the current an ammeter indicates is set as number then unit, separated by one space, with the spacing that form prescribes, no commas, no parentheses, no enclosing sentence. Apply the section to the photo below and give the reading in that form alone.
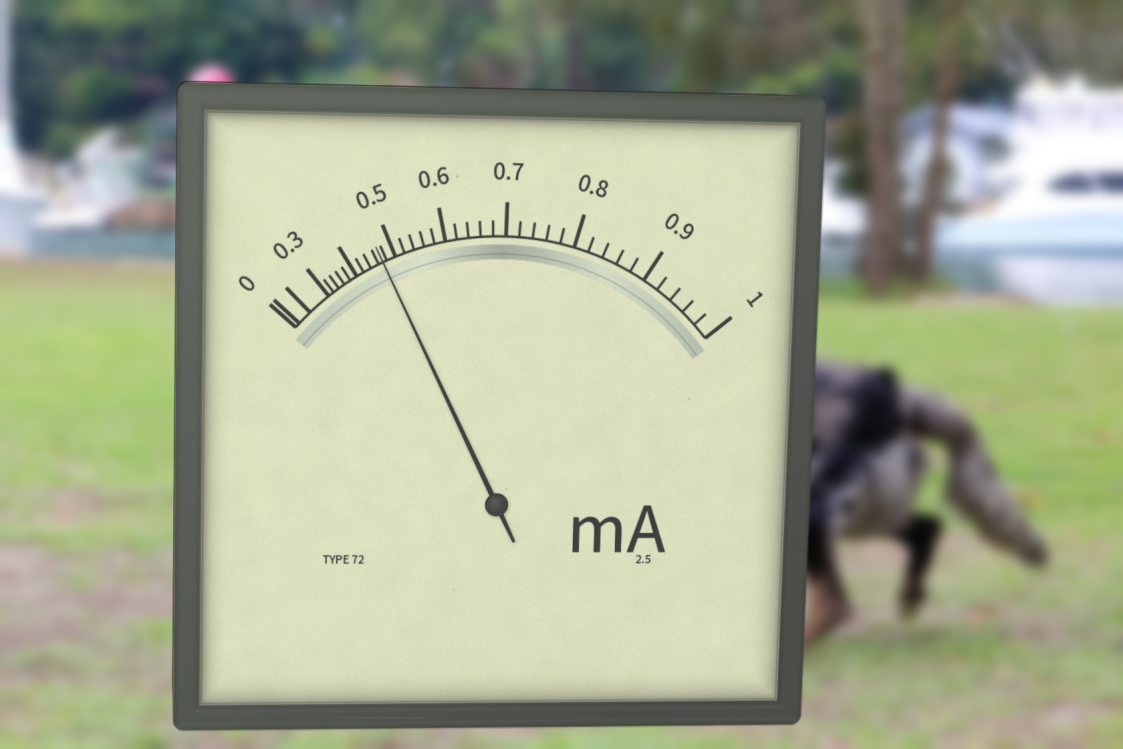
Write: 0.47 mA
